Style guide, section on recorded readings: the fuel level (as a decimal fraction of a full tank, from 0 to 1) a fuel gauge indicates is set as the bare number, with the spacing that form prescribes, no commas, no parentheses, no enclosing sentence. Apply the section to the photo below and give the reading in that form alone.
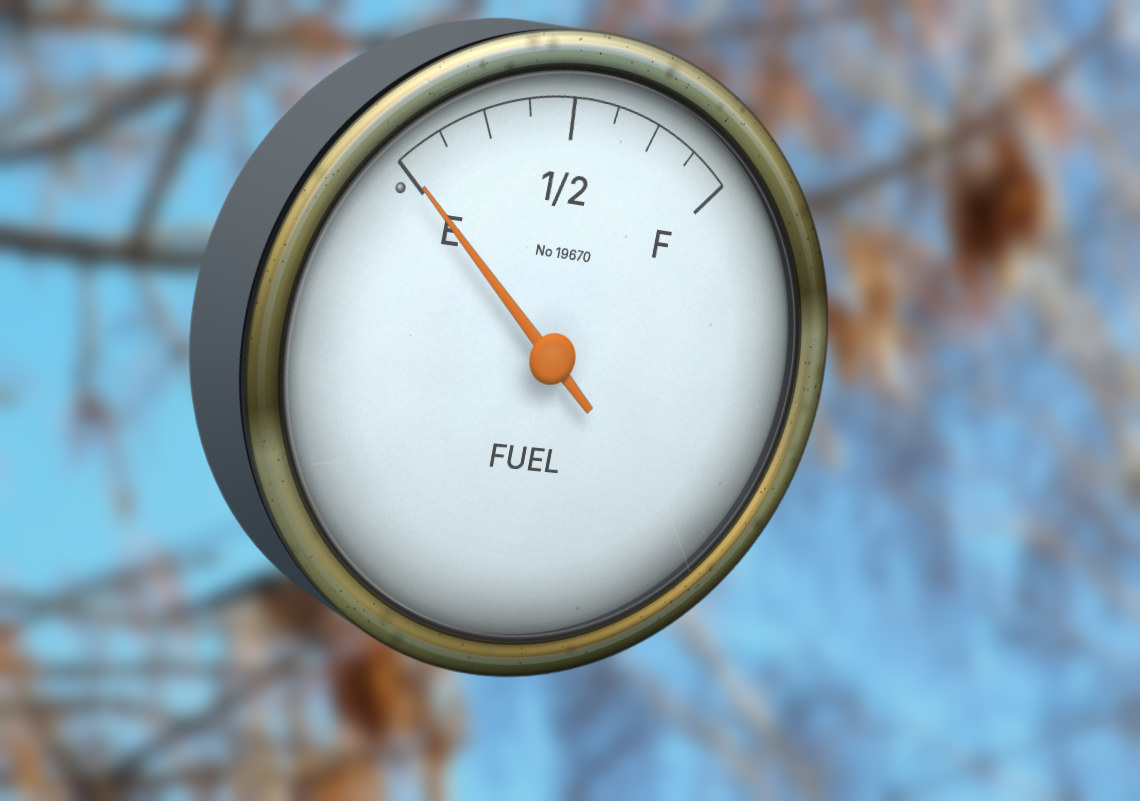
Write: 0
